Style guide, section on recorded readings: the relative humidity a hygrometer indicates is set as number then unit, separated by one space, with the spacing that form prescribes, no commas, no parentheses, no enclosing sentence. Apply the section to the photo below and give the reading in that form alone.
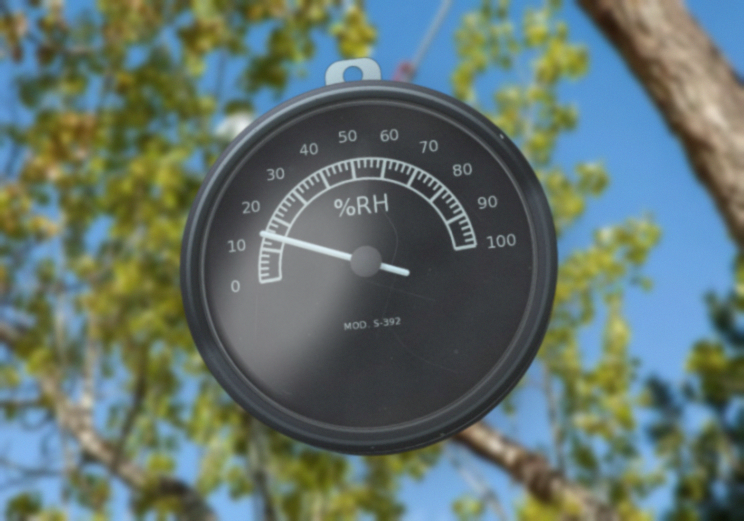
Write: 14 %
